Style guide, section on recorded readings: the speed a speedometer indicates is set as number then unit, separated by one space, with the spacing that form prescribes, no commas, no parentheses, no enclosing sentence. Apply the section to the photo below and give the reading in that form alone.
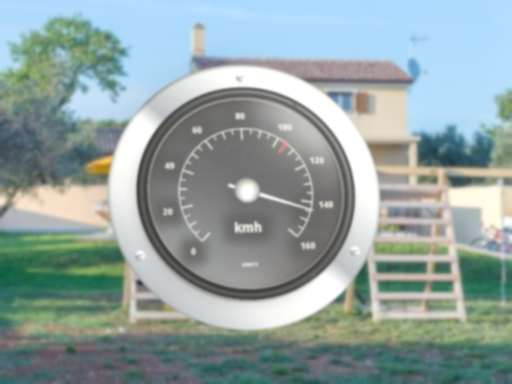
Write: 145 km/h
